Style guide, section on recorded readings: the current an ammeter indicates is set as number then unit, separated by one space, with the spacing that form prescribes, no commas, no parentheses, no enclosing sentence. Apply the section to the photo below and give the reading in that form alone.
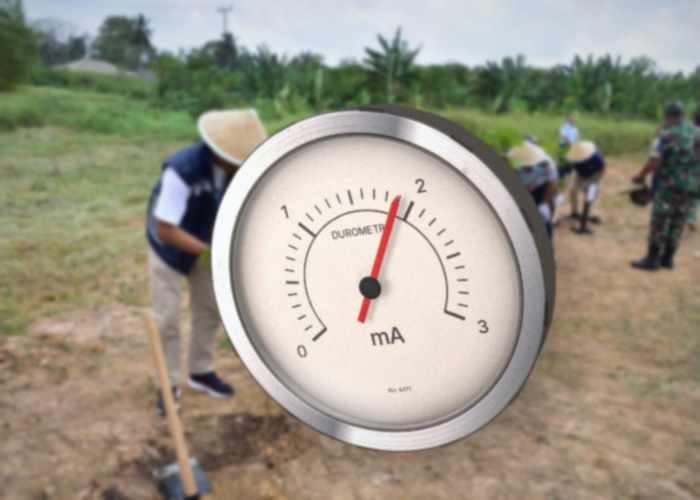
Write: 1.9 mA
